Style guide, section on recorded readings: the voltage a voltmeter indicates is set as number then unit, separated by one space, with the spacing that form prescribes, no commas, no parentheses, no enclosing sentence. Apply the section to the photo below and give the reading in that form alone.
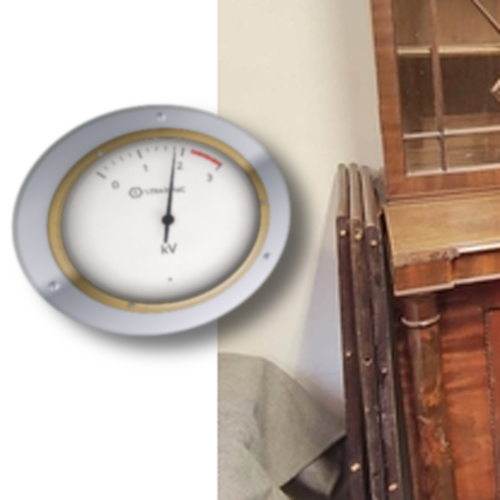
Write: 1.8 kV
